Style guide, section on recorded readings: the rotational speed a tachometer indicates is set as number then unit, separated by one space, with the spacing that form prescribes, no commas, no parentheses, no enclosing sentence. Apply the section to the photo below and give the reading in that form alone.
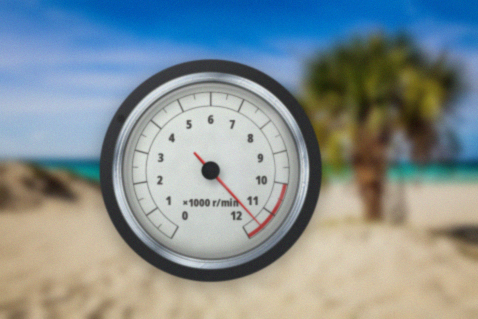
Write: 11500 rpm
